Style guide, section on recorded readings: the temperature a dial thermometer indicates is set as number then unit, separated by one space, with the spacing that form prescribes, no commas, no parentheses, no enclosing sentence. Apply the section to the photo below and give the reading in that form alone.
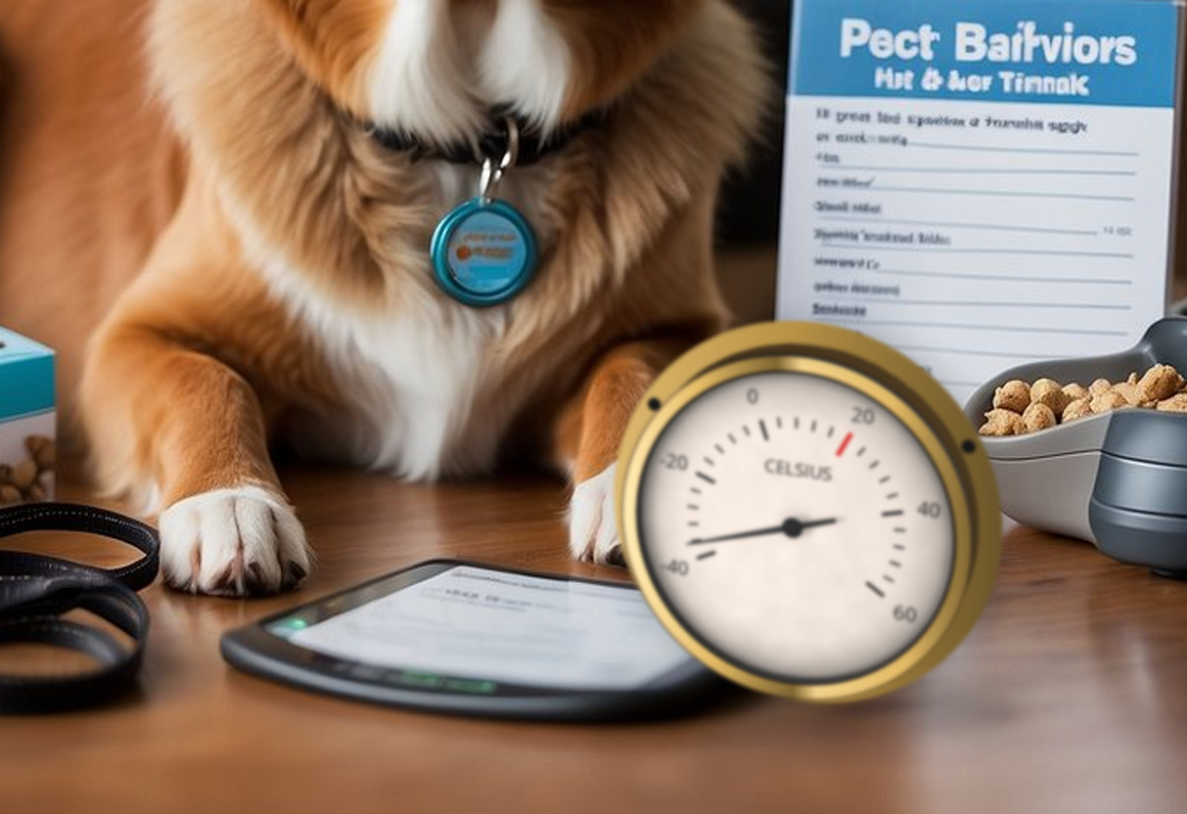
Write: -36 °C
